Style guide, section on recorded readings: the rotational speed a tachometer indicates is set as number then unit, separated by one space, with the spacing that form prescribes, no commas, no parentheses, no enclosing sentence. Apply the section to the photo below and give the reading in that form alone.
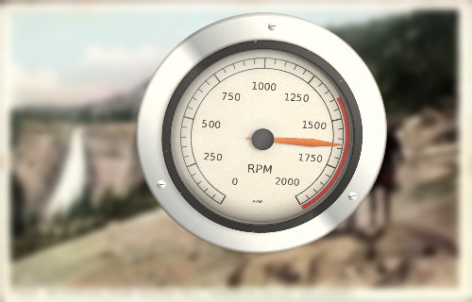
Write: 1625 rpm
